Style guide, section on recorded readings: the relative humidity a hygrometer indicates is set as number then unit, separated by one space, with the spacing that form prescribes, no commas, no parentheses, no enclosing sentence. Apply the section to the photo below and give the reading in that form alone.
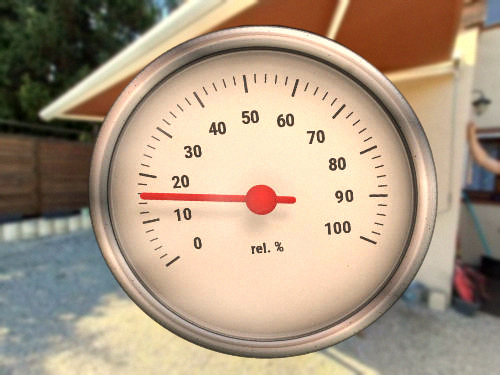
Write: 16 %
